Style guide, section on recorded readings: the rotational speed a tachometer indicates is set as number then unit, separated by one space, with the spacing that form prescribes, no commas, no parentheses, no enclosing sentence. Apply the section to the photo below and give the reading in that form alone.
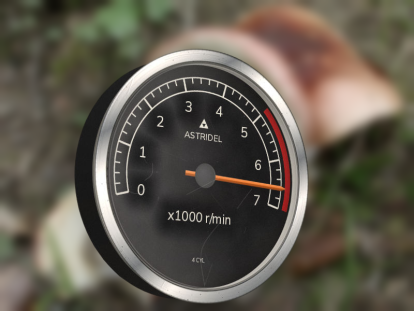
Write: 6600 rpm
